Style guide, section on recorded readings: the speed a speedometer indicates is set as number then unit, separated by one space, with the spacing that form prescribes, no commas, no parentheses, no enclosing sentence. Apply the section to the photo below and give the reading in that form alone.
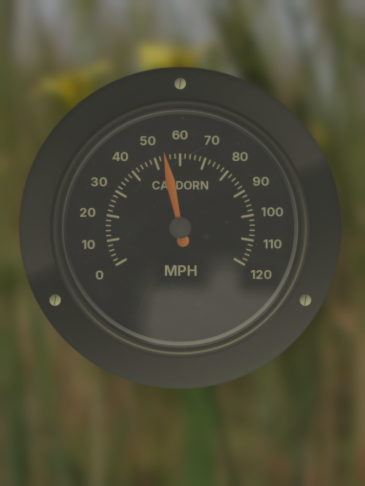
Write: 54 mph
